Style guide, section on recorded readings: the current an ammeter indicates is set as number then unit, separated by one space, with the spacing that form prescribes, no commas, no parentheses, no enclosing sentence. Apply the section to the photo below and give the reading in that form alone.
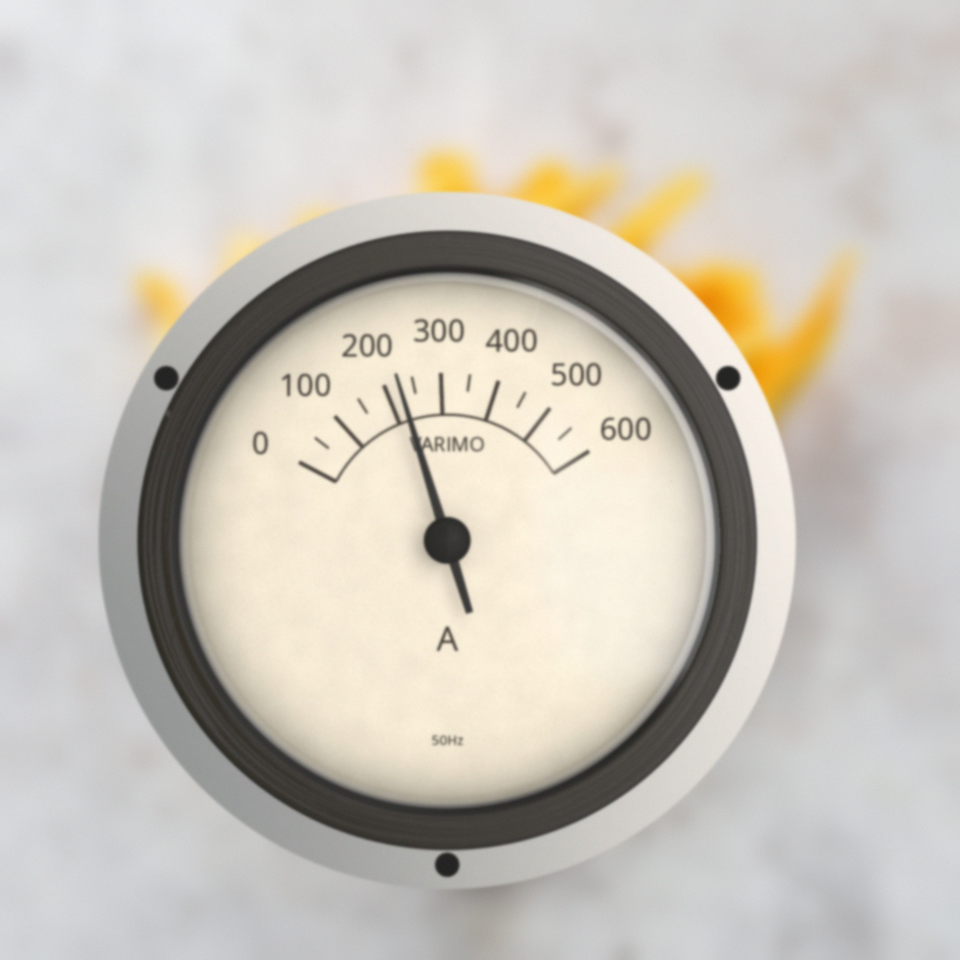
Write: 225 A
